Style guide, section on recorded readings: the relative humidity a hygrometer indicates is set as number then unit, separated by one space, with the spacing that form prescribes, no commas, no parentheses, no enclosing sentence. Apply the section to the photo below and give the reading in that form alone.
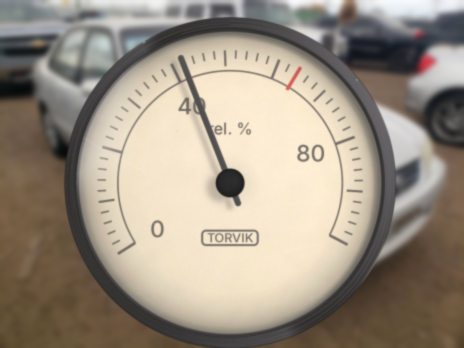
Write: 42 %
